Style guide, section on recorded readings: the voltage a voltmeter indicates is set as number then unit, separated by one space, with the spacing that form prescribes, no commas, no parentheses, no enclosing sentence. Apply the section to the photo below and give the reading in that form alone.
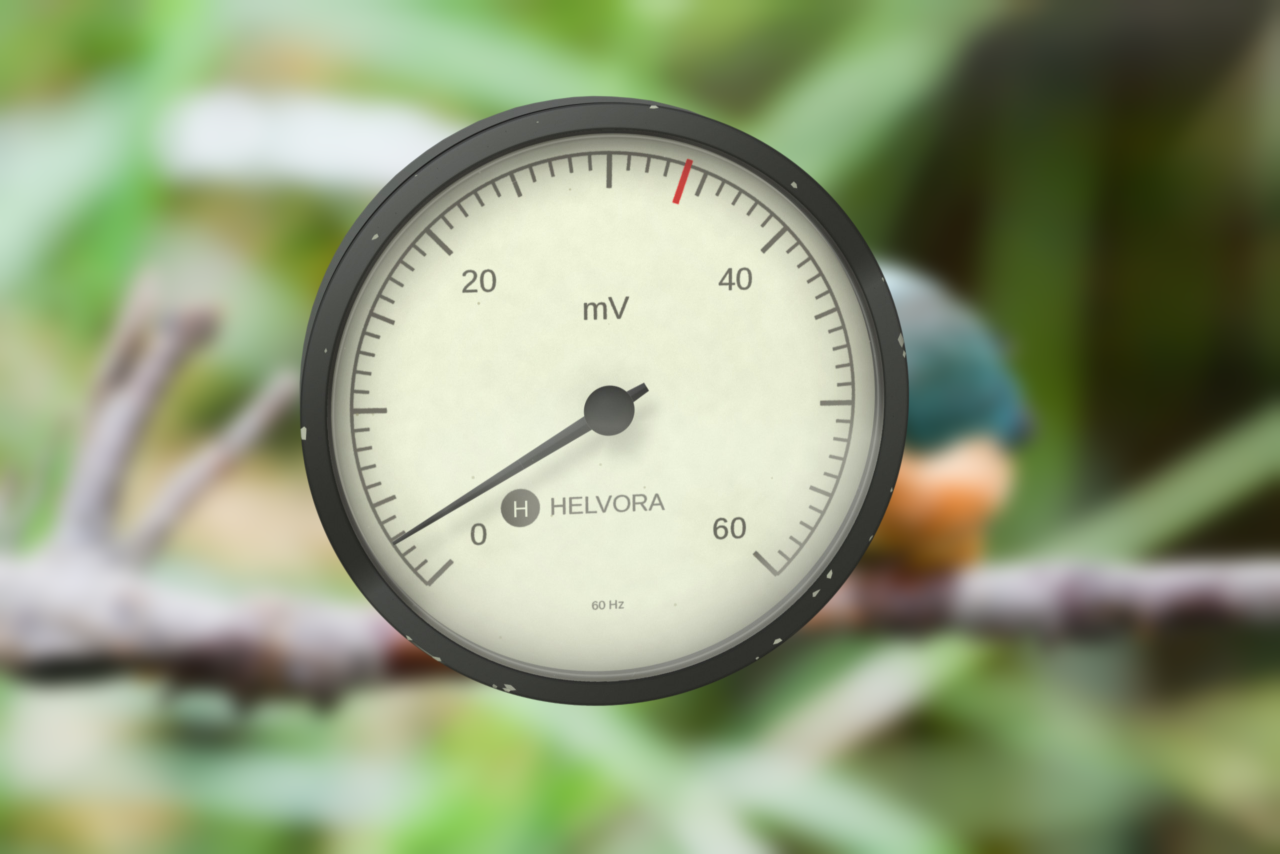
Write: 3 mV
